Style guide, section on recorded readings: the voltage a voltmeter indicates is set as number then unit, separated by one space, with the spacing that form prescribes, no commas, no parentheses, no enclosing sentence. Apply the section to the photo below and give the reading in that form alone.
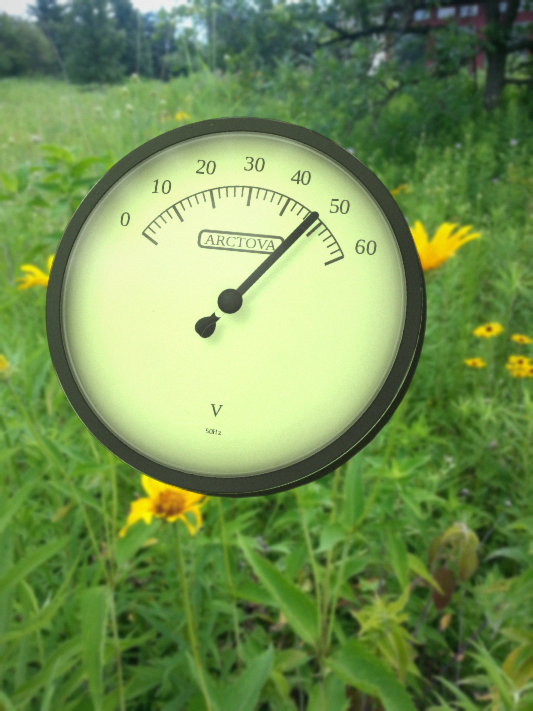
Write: 48 V
